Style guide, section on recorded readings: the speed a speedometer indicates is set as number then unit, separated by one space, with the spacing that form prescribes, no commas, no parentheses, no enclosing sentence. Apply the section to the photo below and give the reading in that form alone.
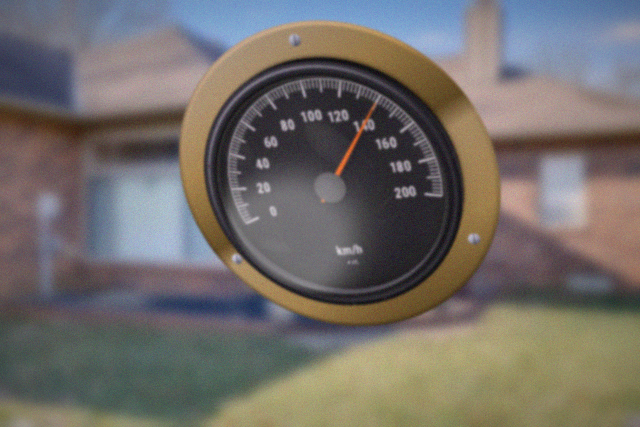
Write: 140 km/h
